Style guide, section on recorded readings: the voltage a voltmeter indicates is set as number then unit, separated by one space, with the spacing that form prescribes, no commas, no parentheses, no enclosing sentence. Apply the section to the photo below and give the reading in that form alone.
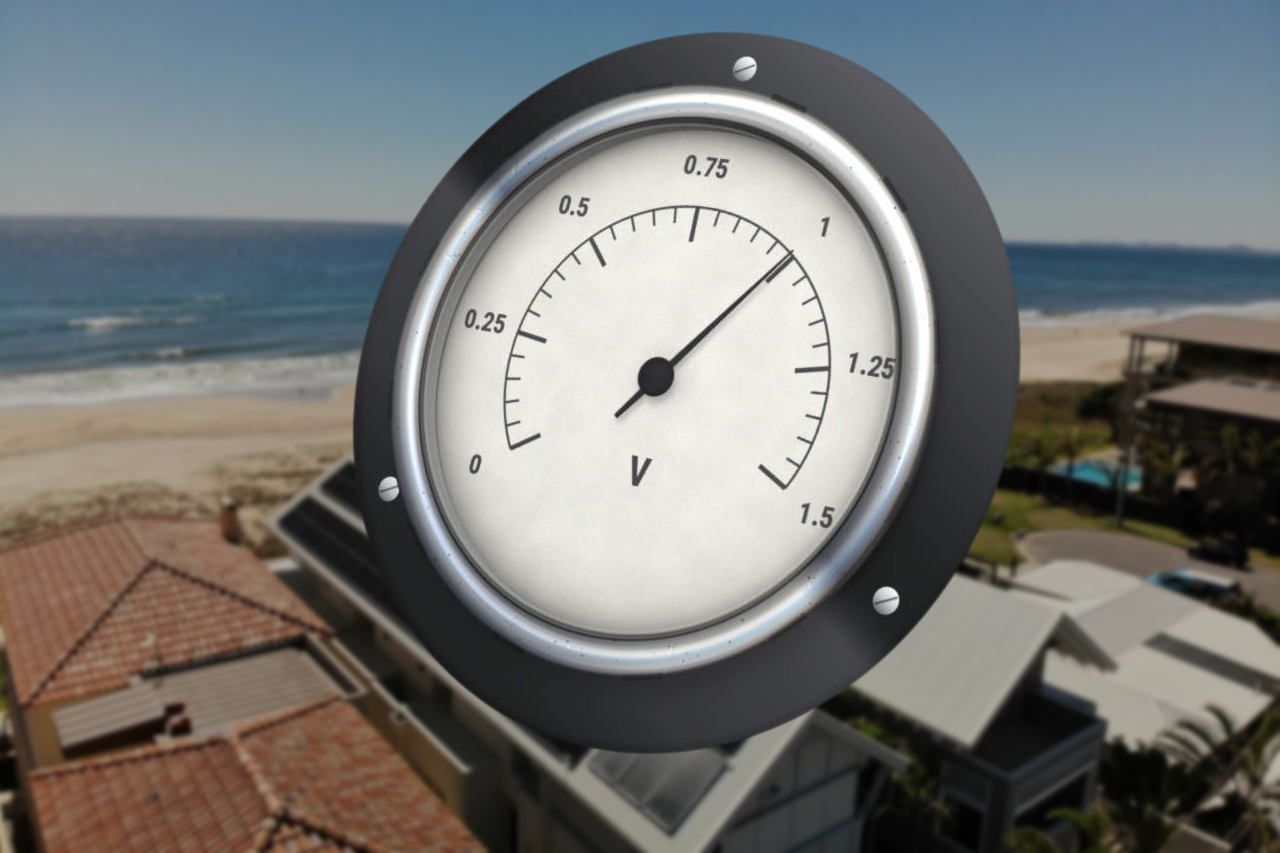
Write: 1 V
